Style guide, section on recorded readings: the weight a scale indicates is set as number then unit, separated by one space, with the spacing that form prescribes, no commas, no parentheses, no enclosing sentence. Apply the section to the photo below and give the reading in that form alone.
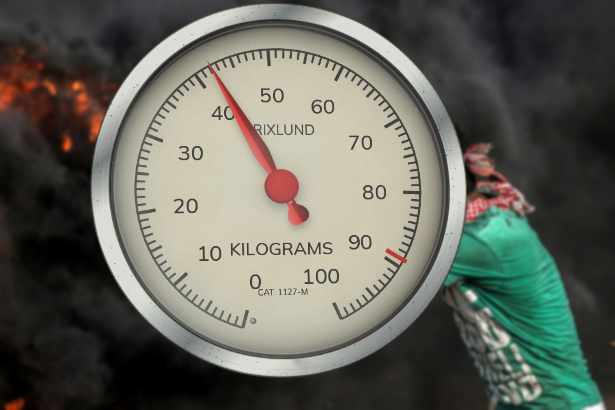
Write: 42 kg
